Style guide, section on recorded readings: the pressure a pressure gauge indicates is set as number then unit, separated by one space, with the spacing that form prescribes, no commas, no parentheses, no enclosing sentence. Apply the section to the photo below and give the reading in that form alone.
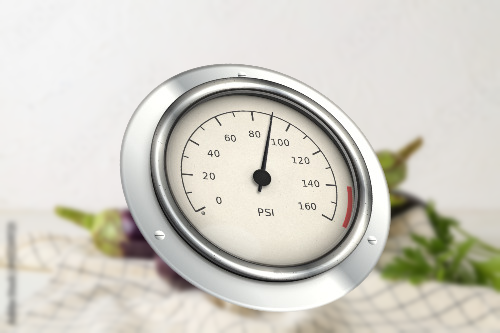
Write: 90 psi
